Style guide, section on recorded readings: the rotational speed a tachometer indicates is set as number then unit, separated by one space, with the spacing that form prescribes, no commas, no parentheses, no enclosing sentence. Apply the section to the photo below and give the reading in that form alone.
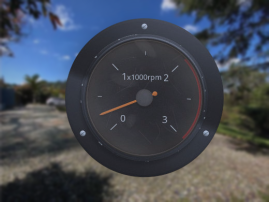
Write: 250 rpm
